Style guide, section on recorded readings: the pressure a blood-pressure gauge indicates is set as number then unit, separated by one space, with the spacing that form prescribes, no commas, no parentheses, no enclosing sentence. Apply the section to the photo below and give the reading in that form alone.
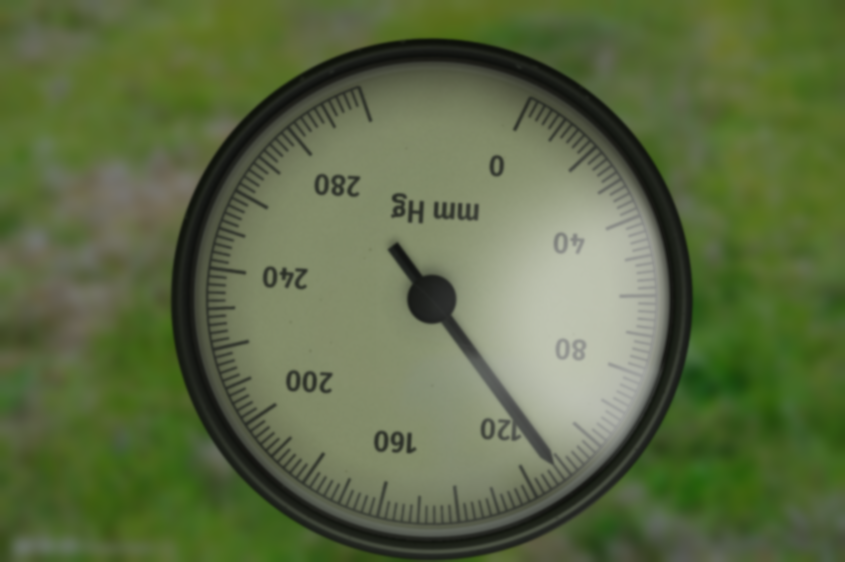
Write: 112 mmHg
